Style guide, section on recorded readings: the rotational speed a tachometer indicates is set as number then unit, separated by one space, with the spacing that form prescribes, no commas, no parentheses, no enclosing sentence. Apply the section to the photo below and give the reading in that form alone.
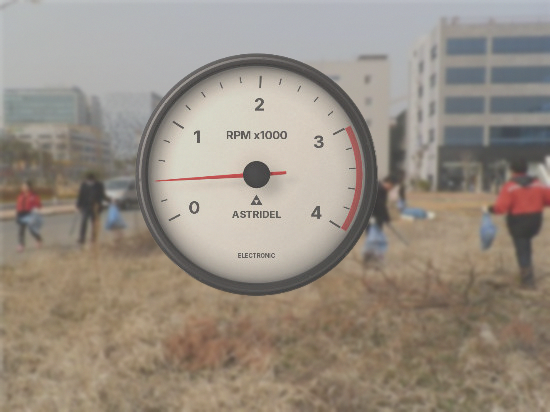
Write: 400 rpm
